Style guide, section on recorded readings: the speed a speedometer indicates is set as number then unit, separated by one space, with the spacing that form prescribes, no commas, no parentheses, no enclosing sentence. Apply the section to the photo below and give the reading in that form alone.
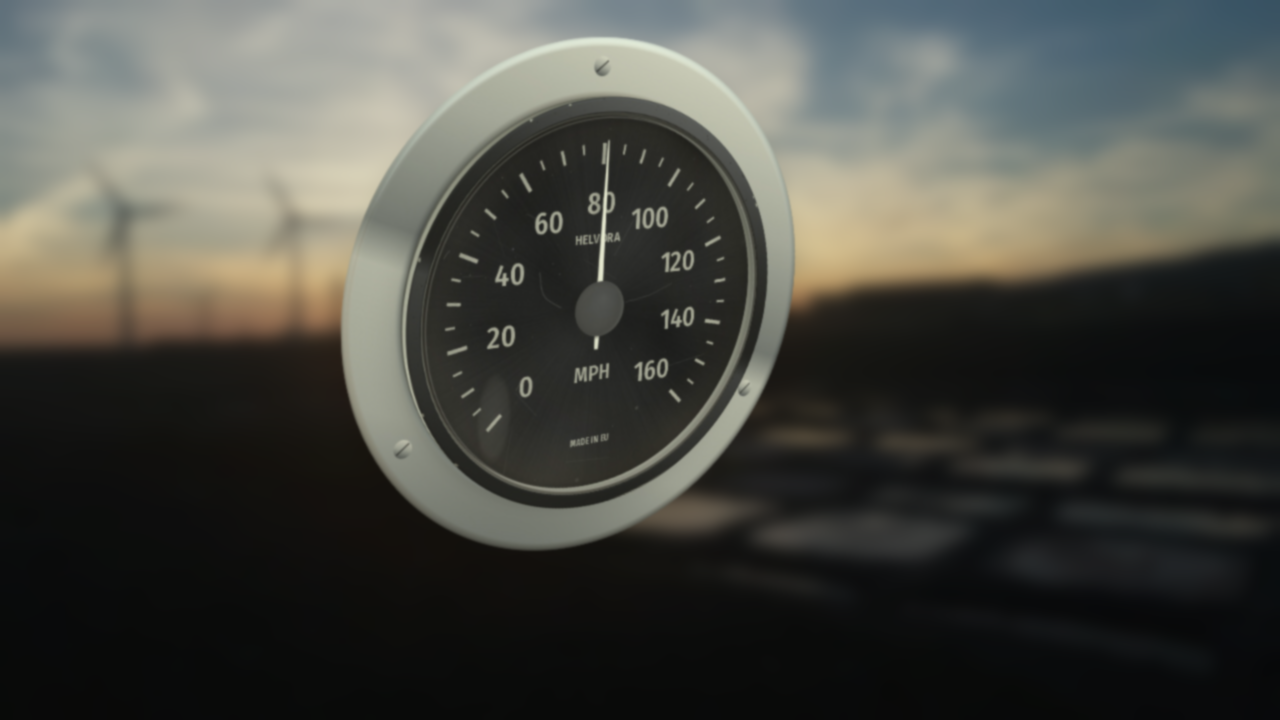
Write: 80 mph
